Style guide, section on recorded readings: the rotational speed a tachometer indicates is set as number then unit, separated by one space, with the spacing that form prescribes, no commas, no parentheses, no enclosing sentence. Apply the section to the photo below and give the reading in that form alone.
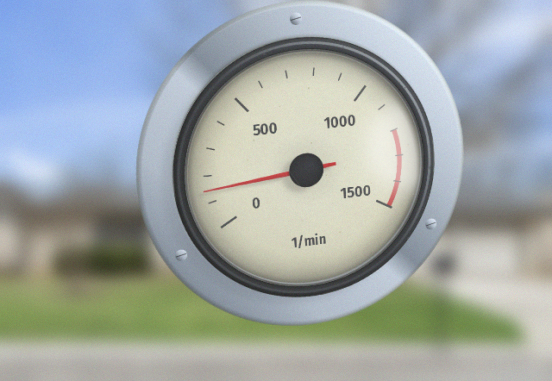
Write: 150 rpm
